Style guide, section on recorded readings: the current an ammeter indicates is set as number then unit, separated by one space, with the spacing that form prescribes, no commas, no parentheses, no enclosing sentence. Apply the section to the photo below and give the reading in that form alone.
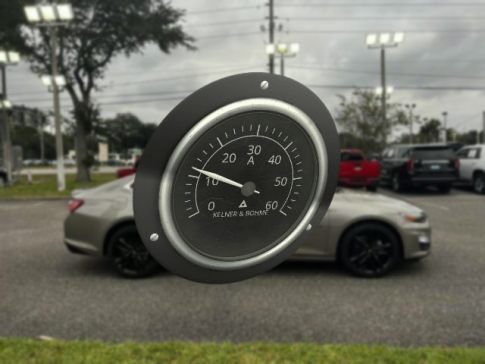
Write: 12 A
